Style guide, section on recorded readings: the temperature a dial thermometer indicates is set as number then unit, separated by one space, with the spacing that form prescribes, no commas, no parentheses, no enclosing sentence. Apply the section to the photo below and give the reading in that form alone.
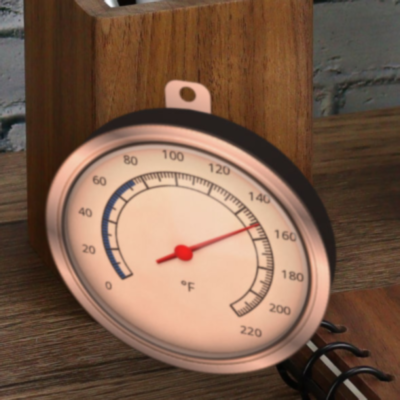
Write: 150 °F
